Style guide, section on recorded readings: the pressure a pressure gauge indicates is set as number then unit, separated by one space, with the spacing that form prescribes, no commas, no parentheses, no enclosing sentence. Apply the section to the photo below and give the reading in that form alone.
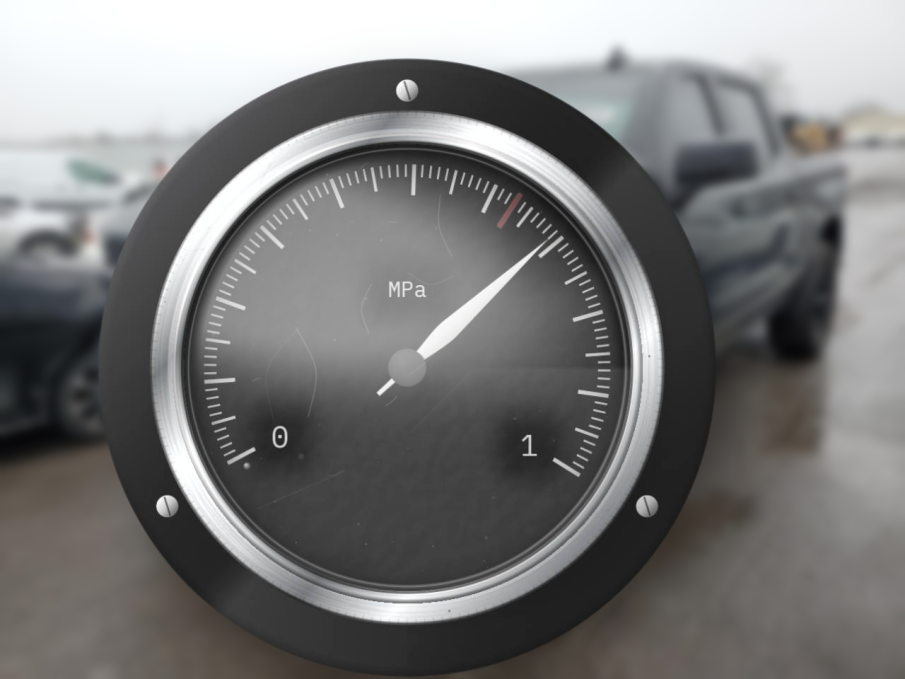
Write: 0.69 MPa
